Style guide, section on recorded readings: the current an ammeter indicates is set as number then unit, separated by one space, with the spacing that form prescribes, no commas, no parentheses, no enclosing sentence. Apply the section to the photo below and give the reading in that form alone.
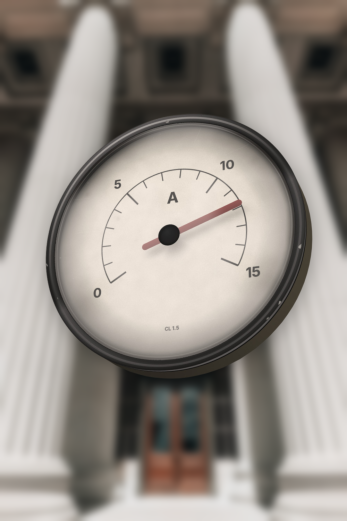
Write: 12 A
